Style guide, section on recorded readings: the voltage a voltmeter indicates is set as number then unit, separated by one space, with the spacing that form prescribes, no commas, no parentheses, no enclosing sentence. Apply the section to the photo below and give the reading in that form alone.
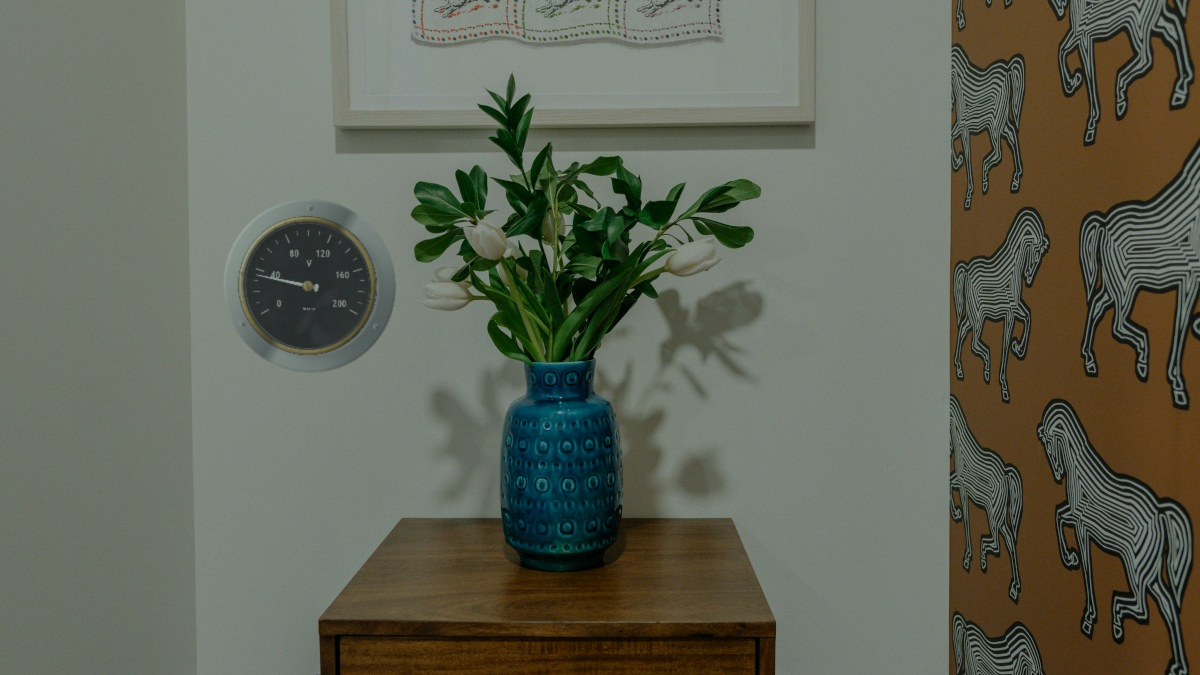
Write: 35 V
